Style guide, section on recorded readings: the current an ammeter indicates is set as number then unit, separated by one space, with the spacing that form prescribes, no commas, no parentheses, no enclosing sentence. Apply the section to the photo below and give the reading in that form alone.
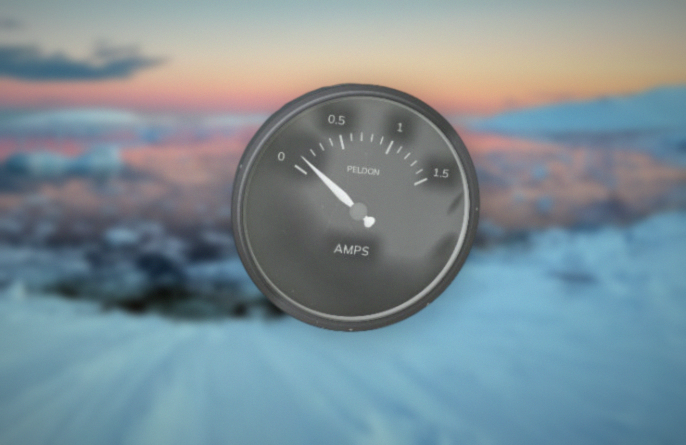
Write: 0.1 A
